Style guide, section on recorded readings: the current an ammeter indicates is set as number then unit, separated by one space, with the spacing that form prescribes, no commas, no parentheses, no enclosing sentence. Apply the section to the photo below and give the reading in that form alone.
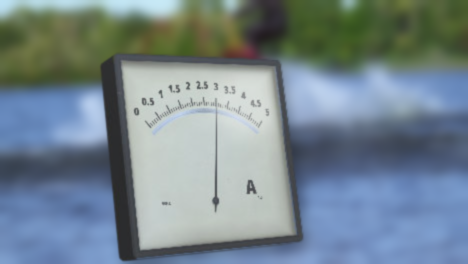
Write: 3 A
